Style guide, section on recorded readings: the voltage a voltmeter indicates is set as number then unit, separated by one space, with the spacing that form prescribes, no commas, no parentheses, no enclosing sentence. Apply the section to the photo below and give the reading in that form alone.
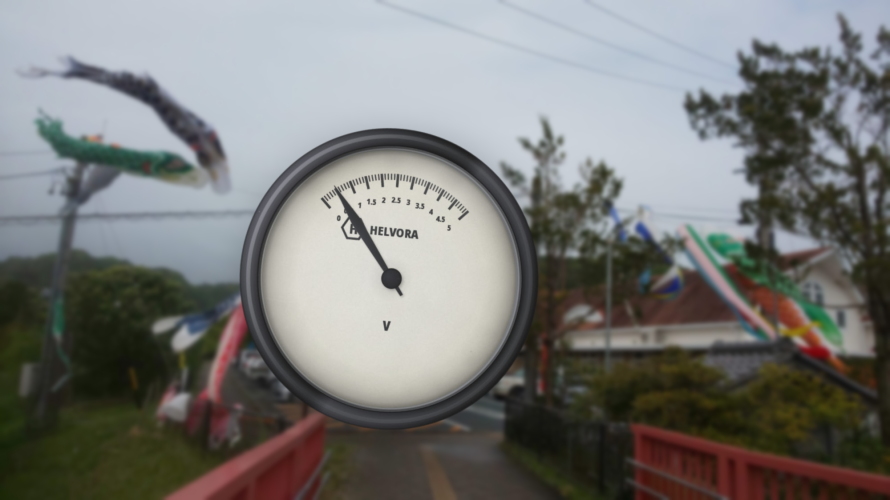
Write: 0.5 V
